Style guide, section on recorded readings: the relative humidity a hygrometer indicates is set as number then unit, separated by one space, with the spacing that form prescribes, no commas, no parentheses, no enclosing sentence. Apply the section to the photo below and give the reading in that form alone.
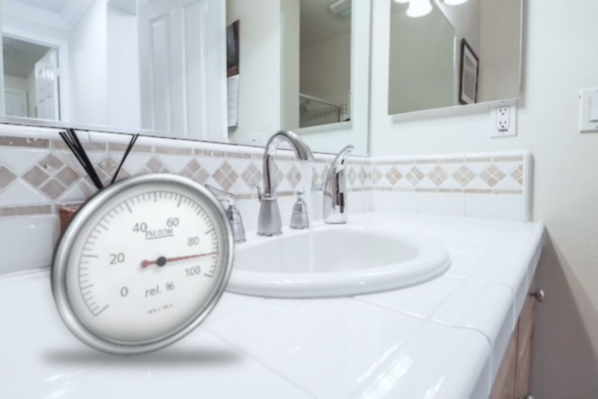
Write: 90 %
